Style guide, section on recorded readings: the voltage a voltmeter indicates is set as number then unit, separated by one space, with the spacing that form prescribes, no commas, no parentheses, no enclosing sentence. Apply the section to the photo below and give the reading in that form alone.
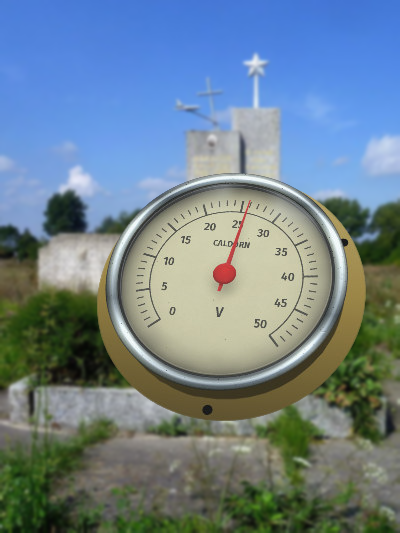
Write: 26 V
